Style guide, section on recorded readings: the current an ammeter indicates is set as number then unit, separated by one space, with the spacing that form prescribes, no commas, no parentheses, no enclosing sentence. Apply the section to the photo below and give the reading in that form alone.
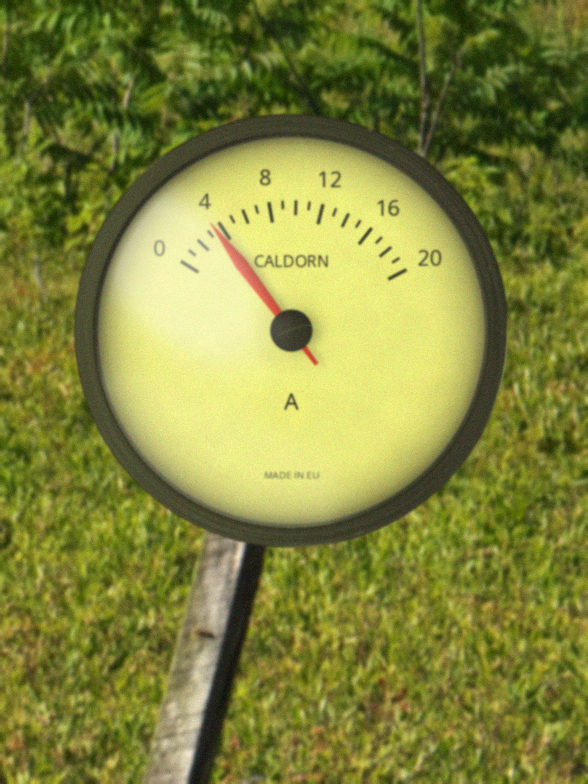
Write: 3.5 A
